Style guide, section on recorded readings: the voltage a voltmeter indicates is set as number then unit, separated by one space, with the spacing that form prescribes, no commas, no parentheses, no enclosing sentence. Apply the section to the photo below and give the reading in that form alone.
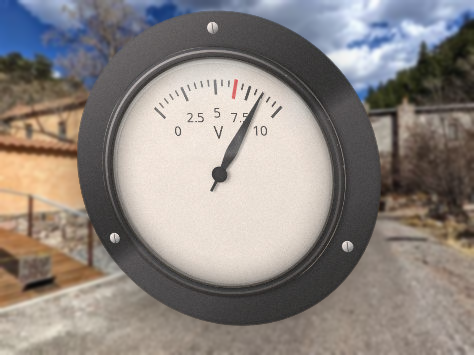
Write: 8.5 V
